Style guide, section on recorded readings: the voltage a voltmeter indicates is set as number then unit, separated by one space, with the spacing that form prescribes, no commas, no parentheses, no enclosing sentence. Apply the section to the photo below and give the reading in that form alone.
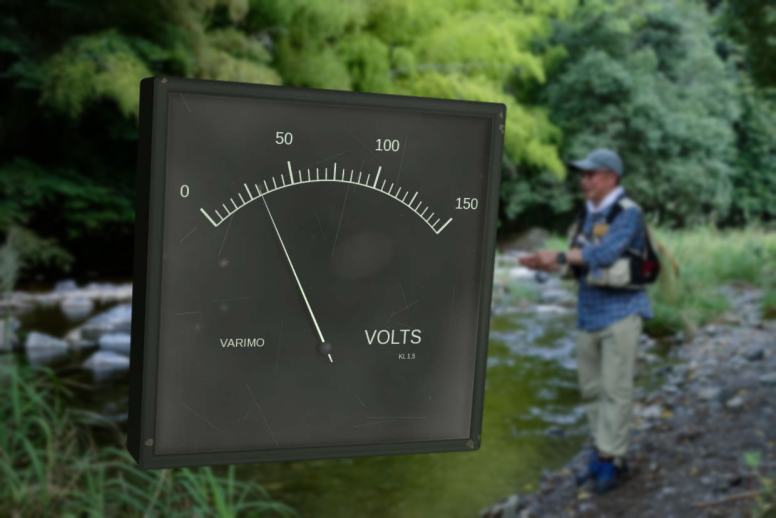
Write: 30 V
